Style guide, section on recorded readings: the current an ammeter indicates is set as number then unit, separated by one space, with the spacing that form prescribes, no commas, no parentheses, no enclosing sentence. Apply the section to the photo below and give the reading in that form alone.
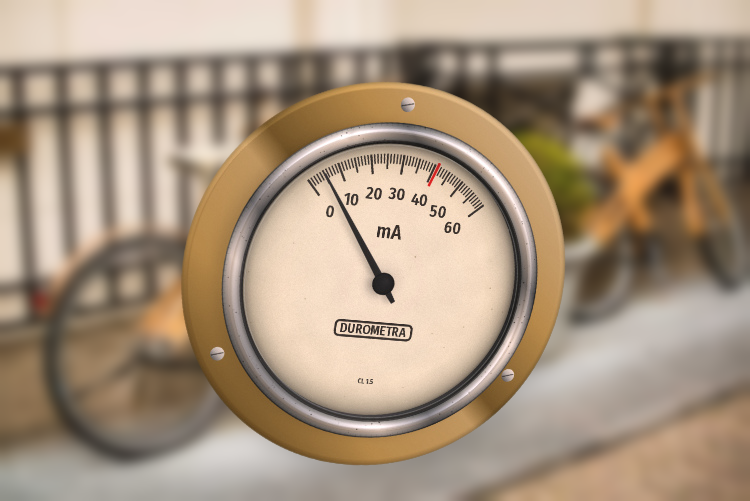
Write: 5 mA
